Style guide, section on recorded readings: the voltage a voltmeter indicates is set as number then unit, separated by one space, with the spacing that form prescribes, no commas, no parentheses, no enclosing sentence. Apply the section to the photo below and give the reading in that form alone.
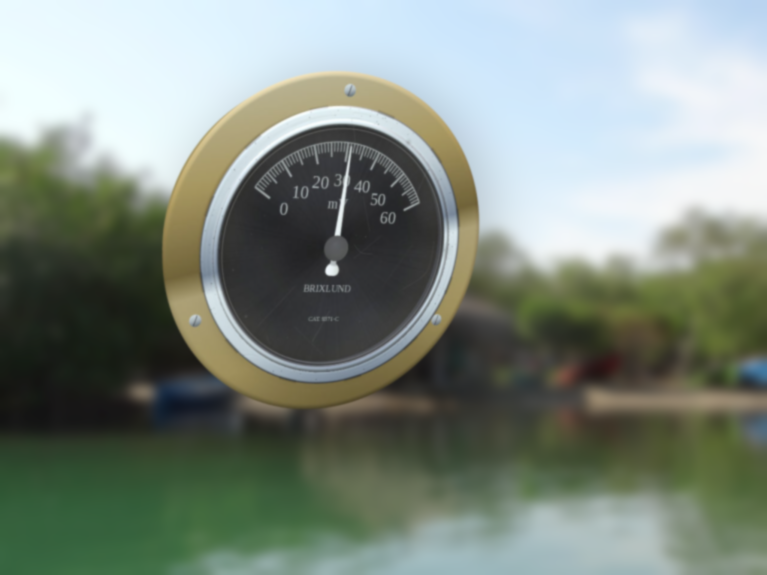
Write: 30 mV
